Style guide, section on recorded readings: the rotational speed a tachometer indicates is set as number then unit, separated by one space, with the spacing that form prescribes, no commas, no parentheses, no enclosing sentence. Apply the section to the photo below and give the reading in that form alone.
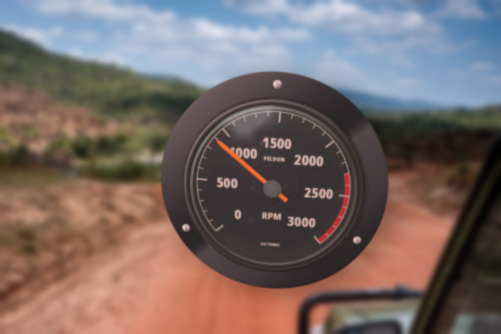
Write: 900 rpm
